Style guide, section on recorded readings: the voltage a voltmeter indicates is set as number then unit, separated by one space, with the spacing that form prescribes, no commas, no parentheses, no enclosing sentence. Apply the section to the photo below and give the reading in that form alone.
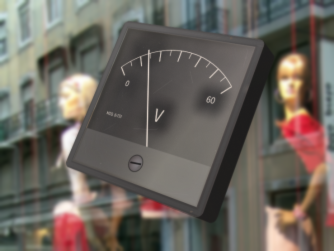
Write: 15 V
